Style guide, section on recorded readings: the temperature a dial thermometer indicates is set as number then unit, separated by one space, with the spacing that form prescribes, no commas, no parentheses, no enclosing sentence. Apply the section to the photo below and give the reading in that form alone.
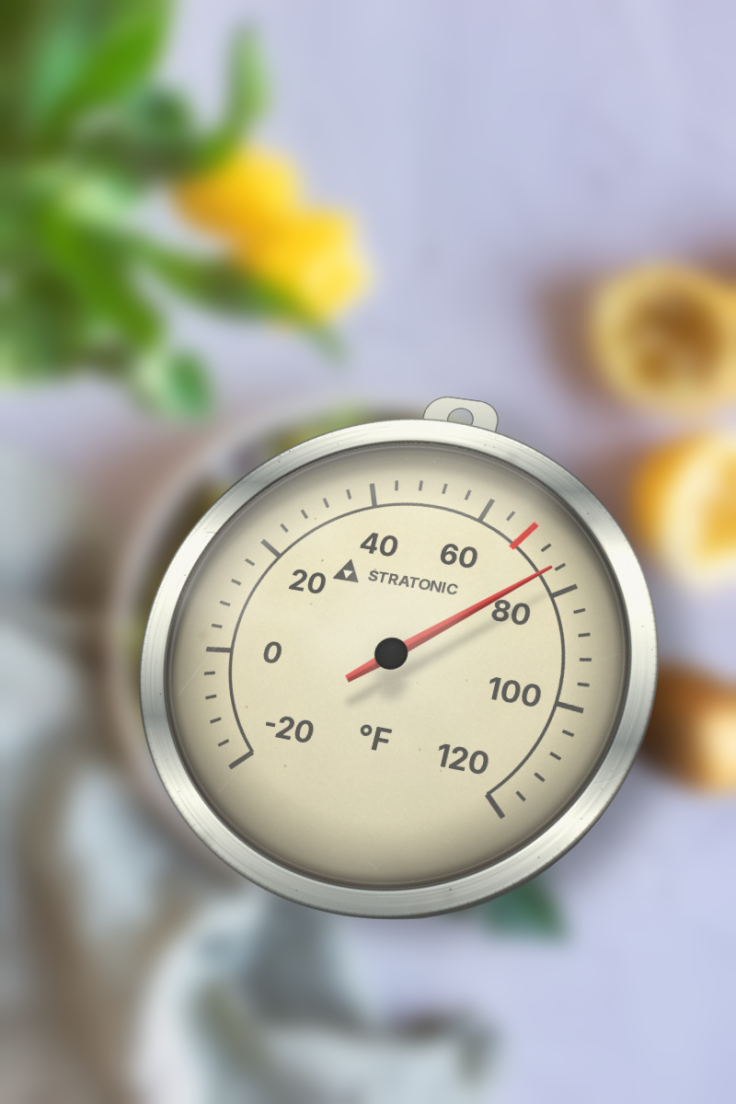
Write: 76 °F
